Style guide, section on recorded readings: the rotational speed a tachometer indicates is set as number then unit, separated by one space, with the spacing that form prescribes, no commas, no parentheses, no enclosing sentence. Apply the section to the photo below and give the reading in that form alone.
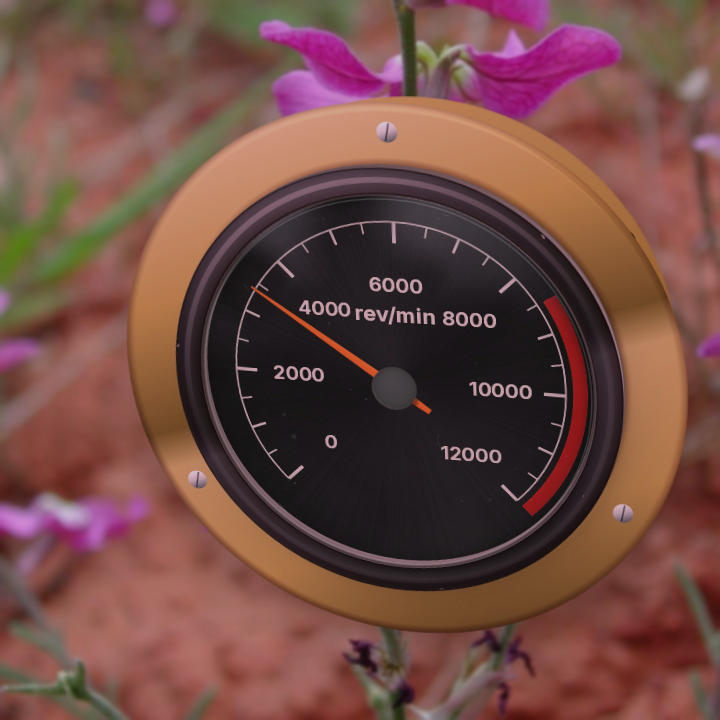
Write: 3500 rpm
